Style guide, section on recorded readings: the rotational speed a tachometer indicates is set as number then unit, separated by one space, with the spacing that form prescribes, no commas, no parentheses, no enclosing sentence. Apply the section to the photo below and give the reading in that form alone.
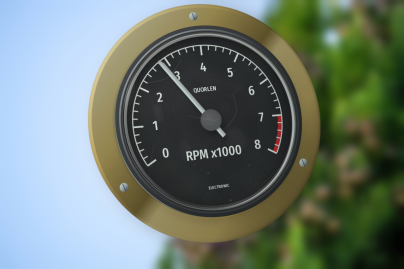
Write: 2800 rpm
